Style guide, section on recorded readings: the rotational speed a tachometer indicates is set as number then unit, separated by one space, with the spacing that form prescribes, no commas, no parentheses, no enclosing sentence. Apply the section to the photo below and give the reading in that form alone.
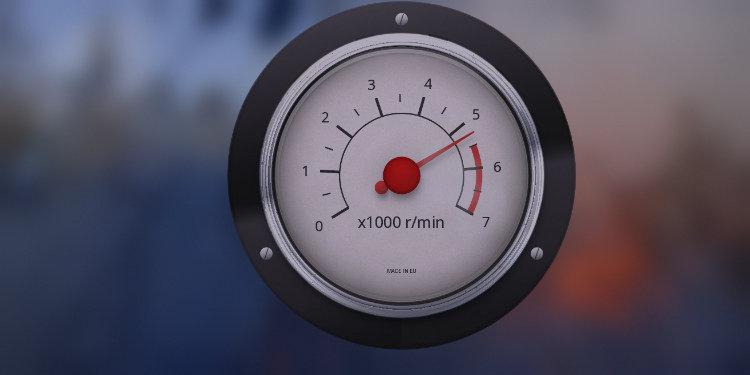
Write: 5250 rpm
